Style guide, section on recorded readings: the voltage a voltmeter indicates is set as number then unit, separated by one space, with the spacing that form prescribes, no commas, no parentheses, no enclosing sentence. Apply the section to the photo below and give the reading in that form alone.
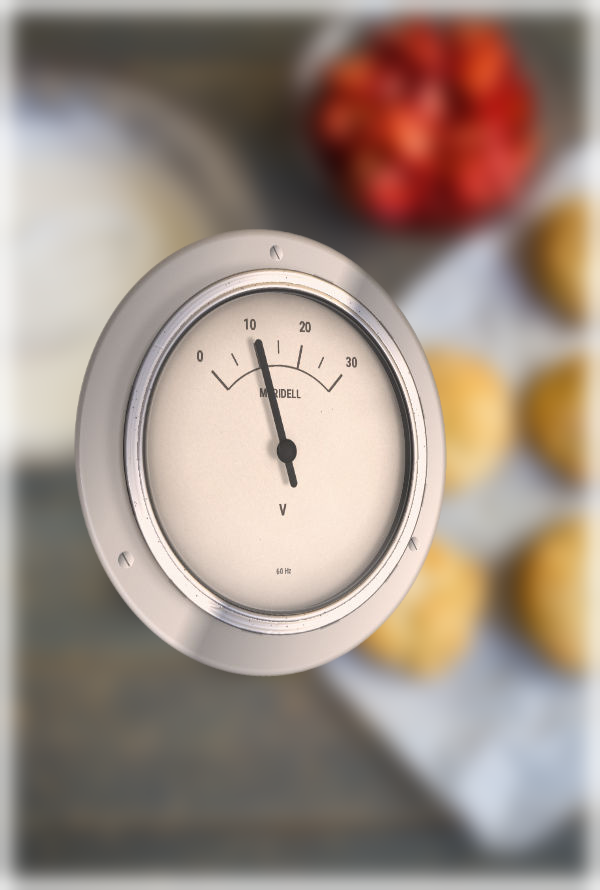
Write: 10 V
